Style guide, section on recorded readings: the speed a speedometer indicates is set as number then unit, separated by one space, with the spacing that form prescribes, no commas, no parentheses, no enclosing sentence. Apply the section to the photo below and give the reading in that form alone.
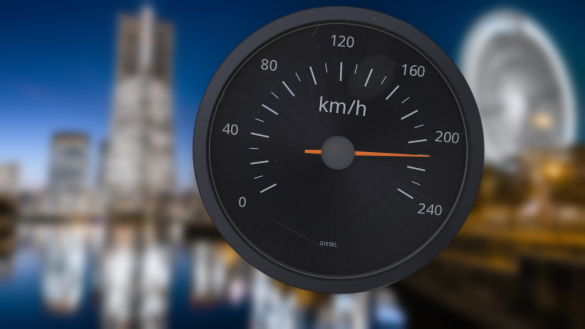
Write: 210 km/h
